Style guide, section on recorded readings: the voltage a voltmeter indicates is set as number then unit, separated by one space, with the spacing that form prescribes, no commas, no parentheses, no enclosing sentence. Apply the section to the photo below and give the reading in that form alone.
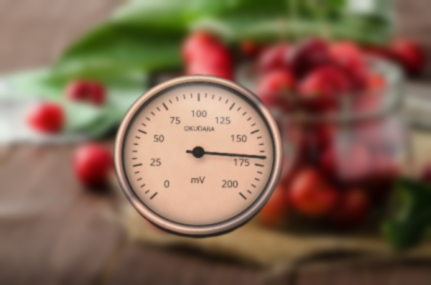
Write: 170 mV
